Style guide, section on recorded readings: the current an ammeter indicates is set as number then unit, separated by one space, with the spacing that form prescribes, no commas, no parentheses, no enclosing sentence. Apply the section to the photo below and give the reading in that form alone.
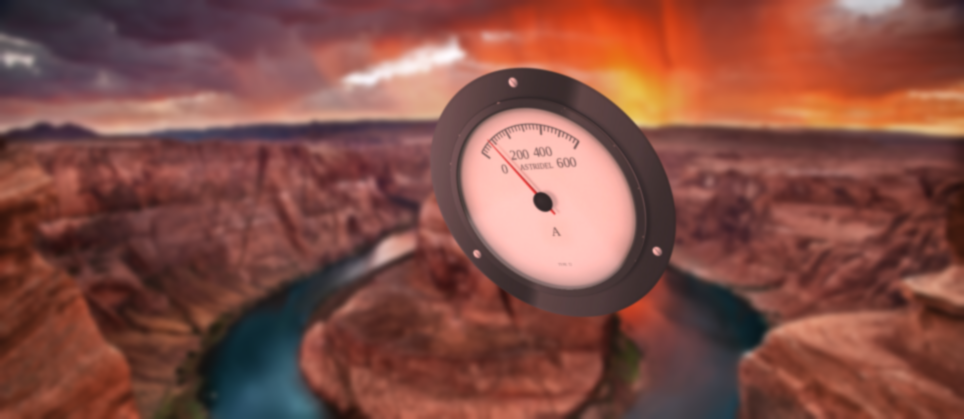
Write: 100 A
